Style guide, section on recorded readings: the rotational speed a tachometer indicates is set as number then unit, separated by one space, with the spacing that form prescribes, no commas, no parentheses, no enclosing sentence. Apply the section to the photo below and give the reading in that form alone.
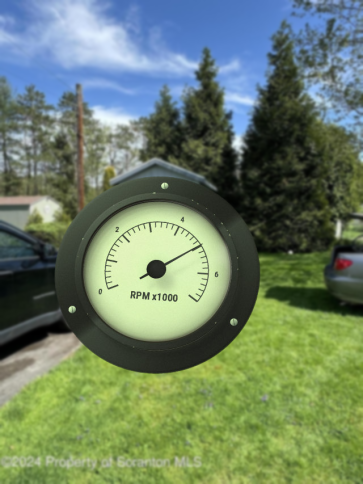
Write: 5000 rpm
